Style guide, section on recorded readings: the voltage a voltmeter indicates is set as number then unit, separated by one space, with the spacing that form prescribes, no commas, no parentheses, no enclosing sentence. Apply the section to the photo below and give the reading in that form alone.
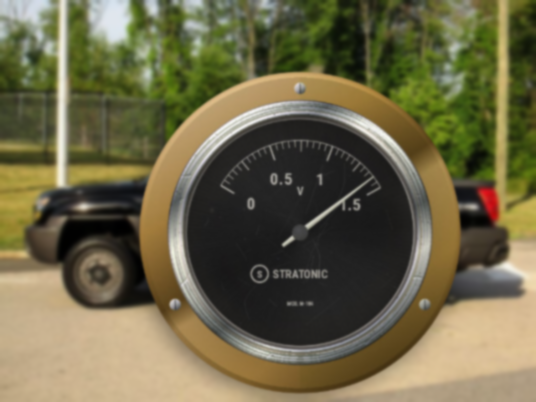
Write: 1.4 V
